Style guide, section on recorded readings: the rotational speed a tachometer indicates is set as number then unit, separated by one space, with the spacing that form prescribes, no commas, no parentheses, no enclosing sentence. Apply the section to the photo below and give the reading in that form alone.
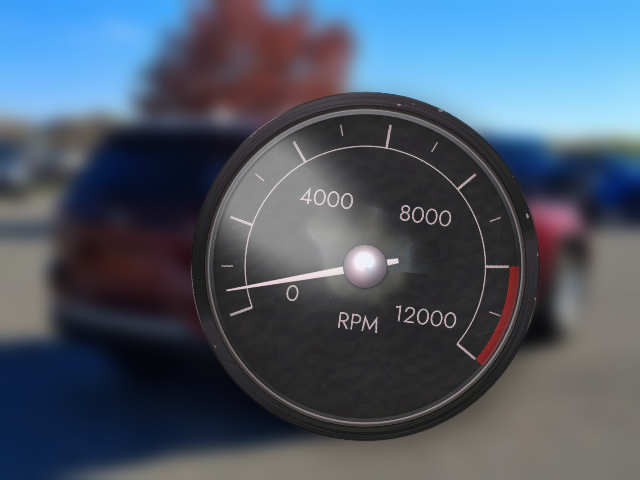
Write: 500 rpm
